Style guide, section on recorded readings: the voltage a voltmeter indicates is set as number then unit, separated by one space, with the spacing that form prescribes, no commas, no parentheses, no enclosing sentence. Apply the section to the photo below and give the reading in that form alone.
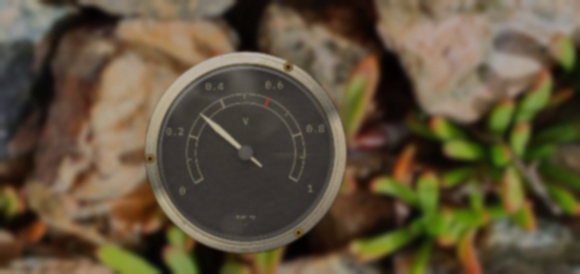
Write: 0.3 V
